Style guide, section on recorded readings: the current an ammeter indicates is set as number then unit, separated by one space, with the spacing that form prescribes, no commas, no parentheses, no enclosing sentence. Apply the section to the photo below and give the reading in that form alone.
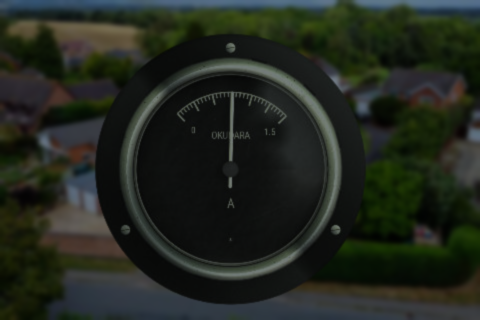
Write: 0.75 A
